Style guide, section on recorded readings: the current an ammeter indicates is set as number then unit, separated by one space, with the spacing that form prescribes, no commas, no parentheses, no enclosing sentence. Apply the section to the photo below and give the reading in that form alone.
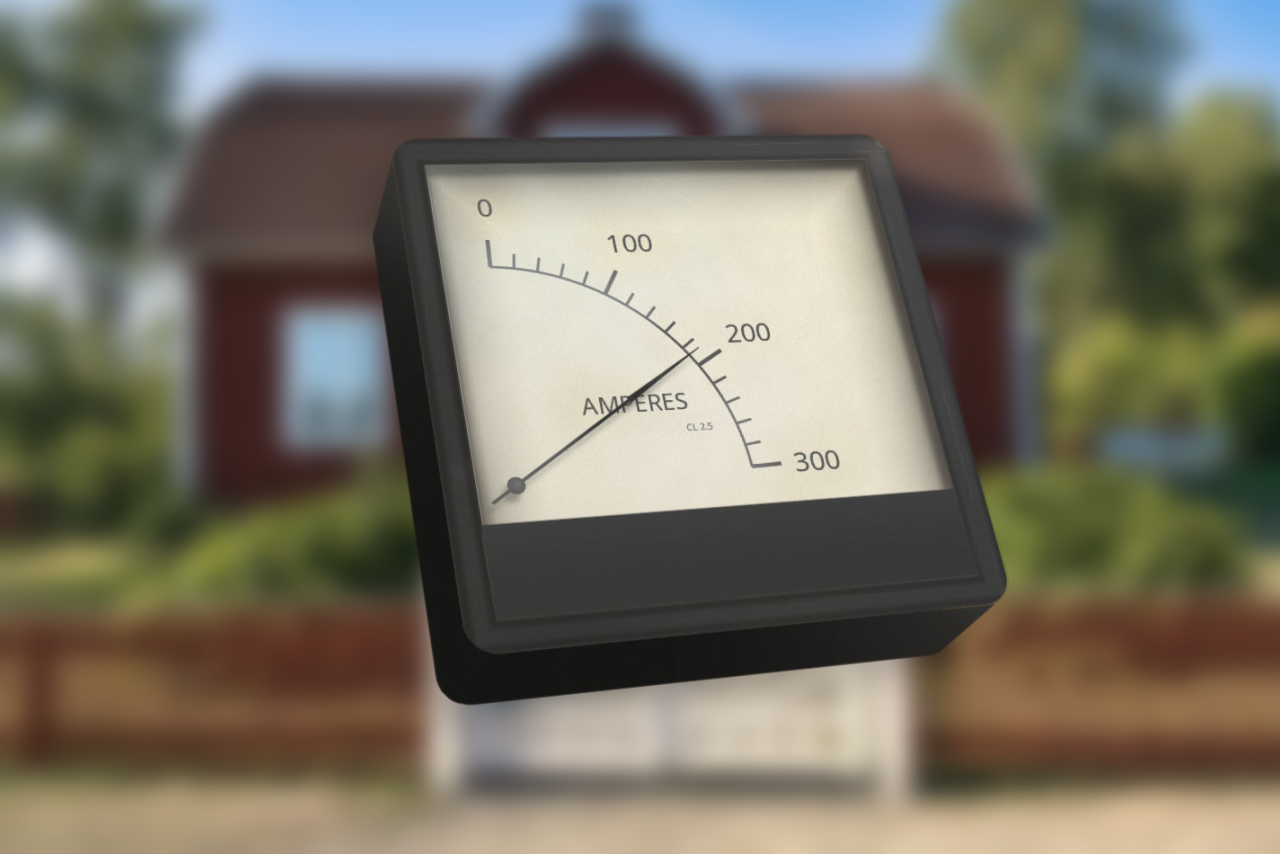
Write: 190 A
